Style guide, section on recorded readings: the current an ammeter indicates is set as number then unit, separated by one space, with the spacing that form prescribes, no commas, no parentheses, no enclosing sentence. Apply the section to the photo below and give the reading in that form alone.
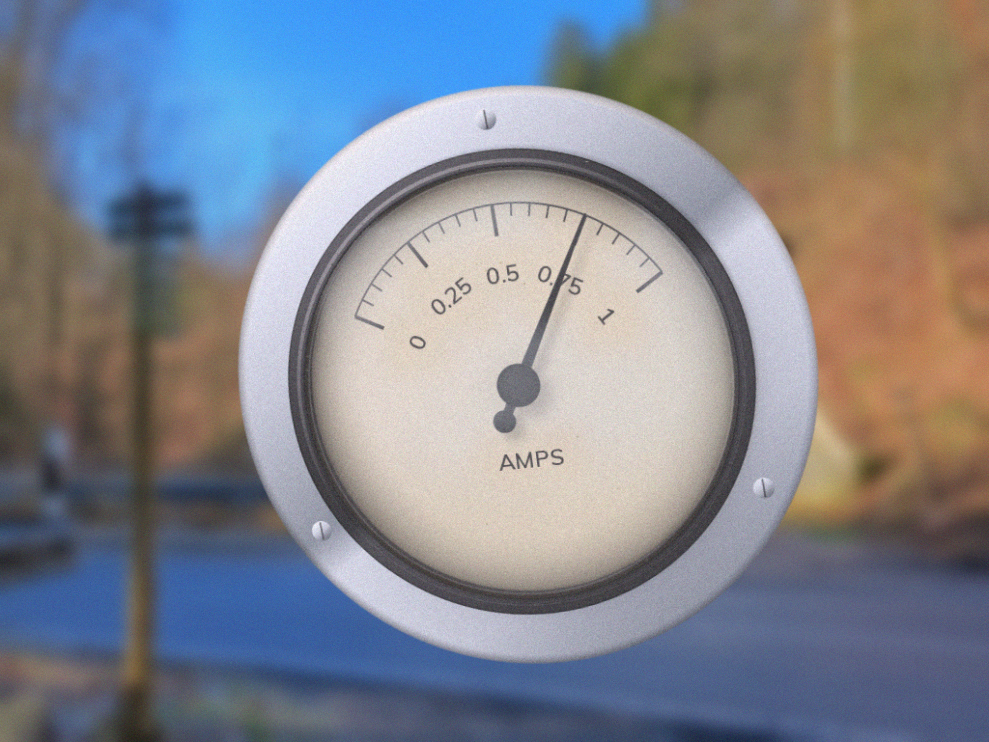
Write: 0.75 A
